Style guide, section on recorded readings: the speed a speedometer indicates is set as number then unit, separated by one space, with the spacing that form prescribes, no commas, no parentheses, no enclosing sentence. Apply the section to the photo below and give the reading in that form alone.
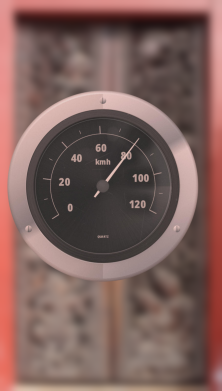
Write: 80 km/h
